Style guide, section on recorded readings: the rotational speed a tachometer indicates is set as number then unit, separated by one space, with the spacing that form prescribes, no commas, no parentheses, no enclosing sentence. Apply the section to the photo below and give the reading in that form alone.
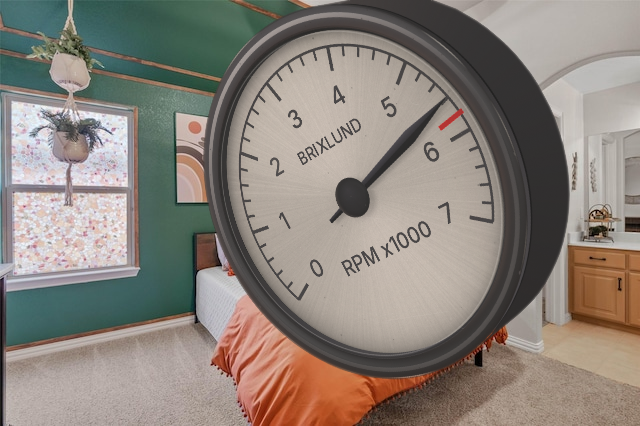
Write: 5600 rpm
